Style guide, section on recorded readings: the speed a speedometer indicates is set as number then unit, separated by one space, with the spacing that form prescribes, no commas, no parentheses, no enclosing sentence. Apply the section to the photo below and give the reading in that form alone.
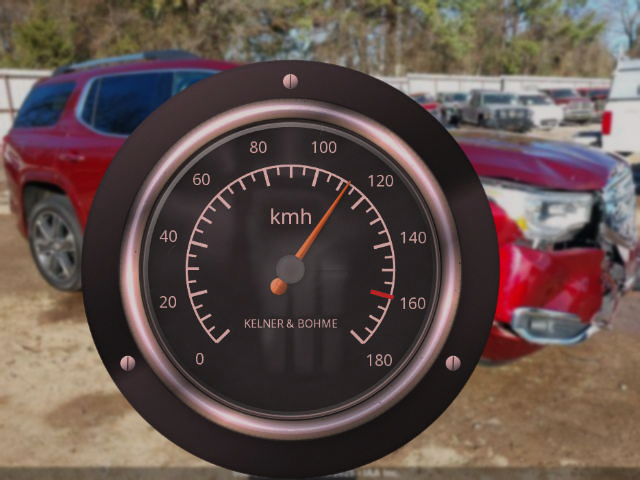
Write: 112.5 km/h
